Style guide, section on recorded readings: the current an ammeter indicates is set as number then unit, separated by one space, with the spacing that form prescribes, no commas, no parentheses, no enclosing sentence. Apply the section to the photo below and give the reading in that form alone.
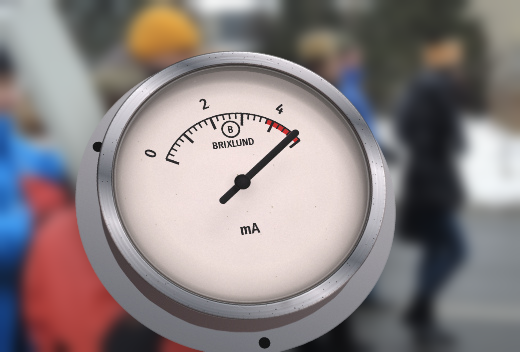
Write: 4.8 mA
